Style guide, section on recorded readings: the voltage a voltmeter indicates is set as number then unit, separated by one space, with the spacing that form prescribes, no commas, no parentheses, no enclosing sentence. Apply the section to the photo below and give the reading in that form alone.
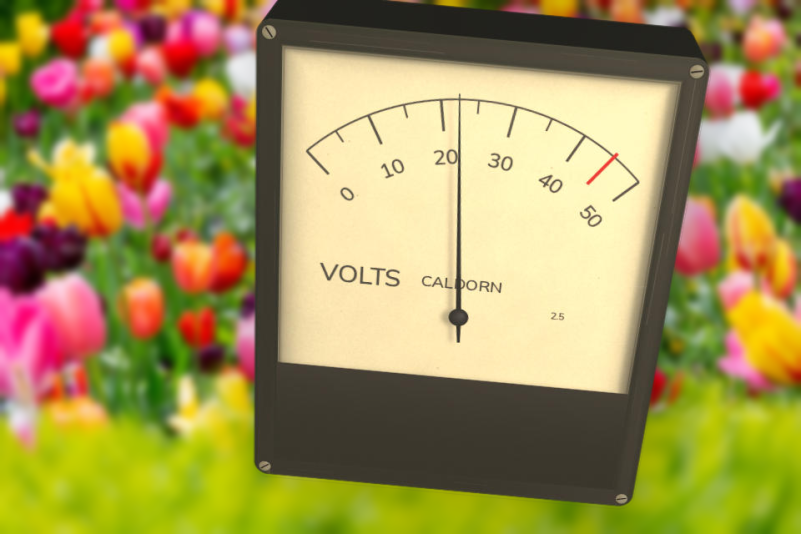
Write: 22.5 V
